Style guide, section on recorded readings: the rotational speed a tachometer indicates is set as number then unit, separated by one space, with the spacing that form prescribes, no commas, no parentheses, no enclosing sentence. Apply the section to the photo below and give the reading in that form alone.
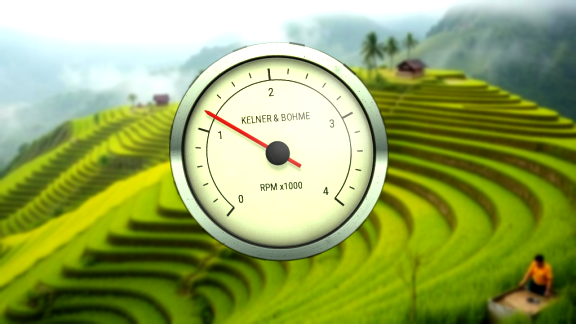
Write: 1200 rpm
